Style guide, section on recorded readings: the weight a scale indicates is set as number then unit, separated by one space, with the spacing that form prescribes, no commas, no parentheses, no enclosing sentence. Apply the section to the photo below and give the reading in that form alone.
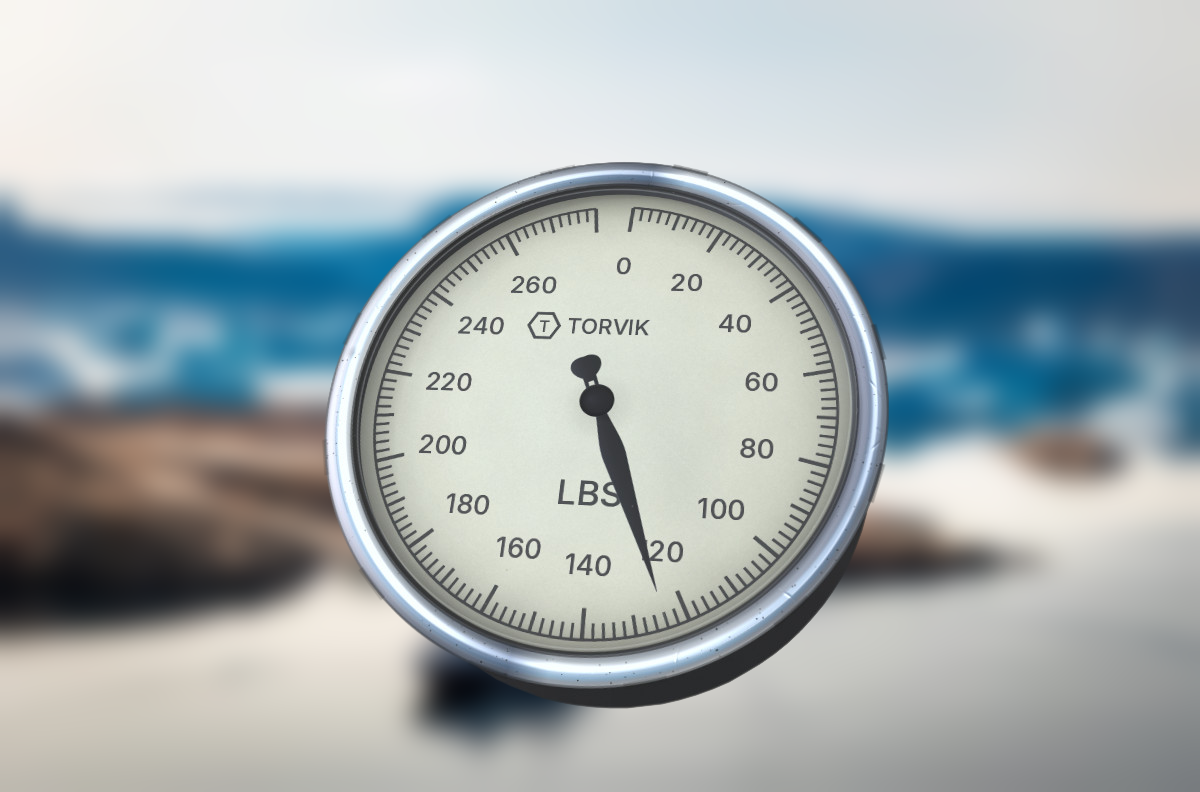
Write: 124 lb
